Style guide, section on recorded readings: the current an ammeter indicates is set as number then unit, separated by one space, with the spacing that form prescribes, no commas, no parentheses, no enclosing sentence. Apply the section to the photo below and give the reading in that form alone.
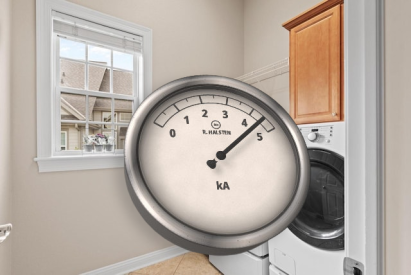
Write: 4.5 kA
